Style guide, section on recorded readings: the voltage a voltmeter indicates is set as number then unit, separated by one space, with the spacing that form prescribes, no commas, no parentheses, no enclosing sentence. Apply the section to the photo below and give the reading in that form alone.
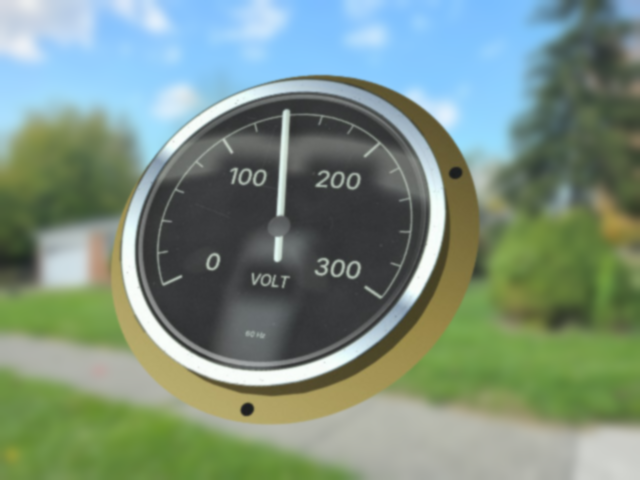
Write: 140 V
